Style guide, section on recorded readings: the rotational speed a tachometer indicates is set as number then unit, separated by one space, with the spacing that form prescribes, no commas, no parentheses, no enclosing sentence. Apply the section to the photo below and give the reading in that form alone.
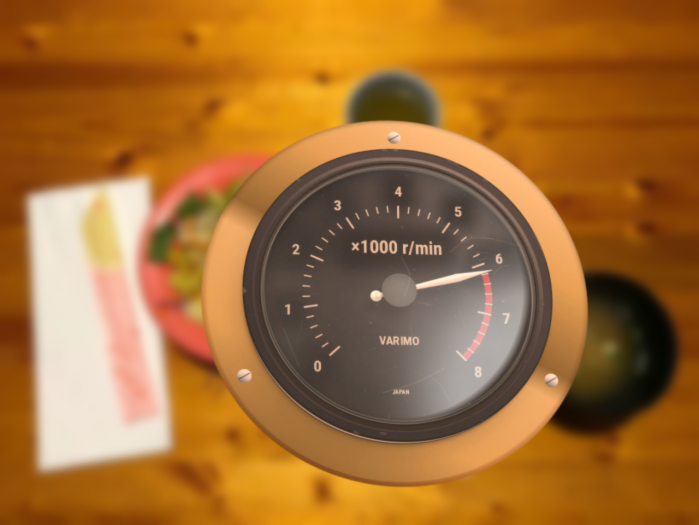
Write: 6200 rpm
